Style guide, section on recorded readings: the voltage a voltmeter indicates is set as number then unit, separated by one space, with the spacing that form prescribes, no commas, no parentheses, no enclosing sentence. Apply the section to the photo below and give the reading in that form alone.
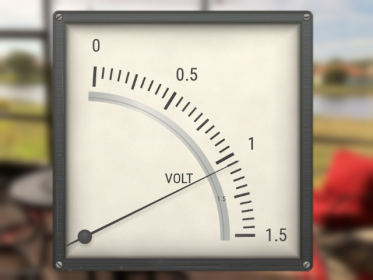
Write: 1.05 V
